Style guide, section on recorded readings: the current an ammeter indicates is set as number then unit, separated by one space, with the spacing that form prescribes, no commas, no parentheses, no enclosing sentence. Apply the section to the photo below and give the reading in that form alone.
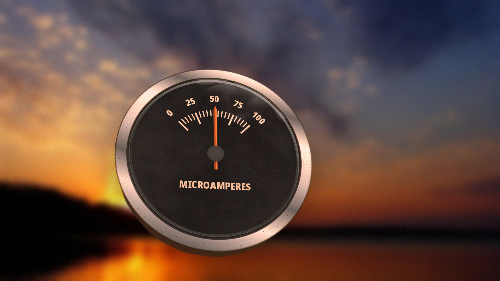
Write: 50 µA
